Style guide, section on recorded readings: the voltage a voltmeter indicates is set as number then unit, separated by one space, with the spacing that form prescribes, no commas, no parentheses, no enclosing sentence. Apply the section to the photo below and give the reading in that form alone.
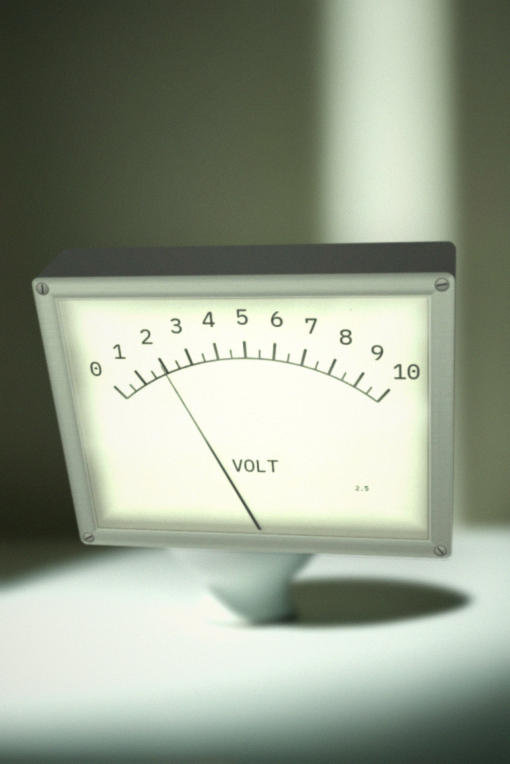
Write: 2 V
